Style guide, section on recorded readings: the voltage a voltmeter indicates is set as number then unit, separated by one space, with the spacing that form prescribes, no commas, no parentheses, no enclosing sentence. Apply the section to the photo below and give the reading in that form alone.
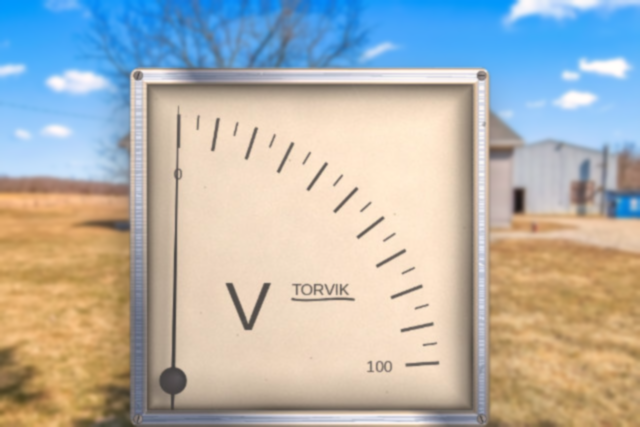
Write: 0 V
